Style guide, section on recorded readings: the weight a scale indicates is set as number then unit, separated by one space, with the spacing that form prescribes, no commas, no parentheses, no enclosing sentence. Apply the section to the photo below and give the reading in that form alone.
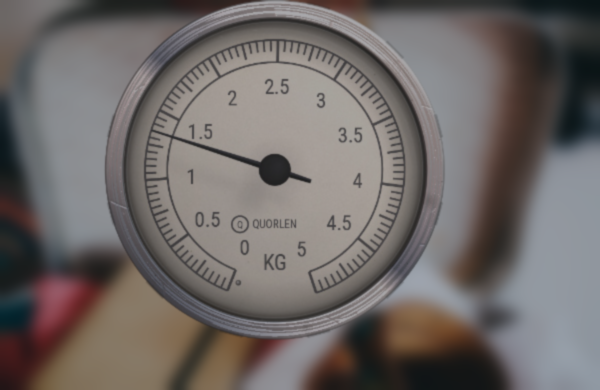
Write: 1.35 kg
